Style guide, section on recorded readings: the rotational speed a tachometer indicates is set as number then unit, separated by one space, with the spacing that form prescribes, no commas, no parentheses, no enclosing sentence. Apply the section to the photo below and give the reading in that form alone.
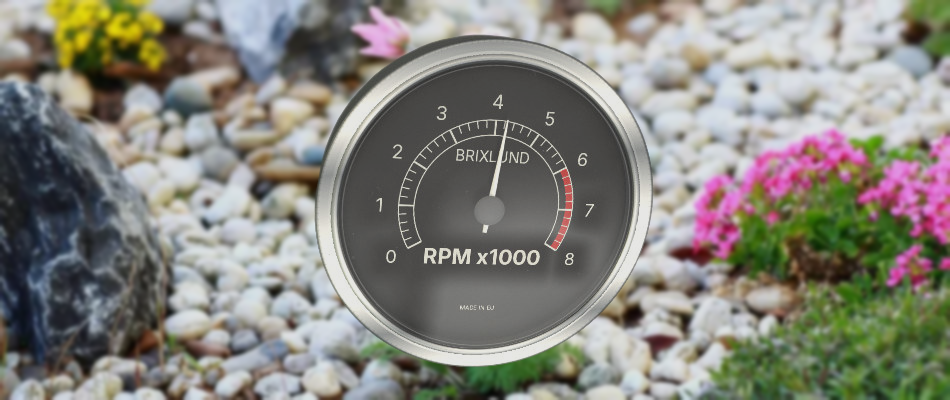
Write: 4200 rpm
